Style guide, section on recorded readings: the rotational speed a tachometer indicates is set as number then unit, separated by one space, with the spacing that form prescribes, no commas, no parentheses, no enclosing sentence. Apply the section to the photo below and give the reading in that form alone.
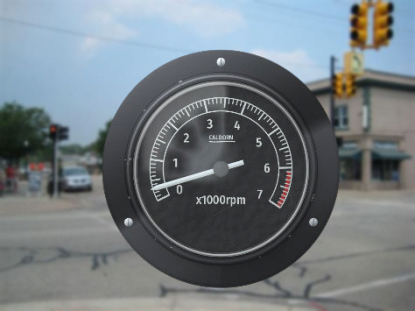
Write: 300 rpm
